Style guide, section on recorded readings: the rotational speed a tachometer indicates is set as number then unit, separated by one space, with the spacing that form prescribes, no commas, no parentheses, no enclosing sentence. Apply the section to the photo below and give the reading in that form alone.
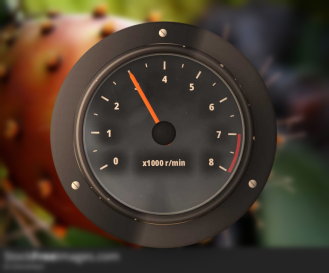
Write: 3000 rpm
